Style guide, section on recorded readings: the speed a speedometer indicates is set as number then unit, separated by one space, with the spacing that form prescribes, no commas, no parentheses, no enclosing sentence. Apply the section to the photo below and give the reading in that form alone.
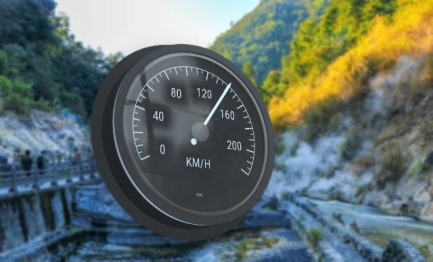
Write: 140 km/h
